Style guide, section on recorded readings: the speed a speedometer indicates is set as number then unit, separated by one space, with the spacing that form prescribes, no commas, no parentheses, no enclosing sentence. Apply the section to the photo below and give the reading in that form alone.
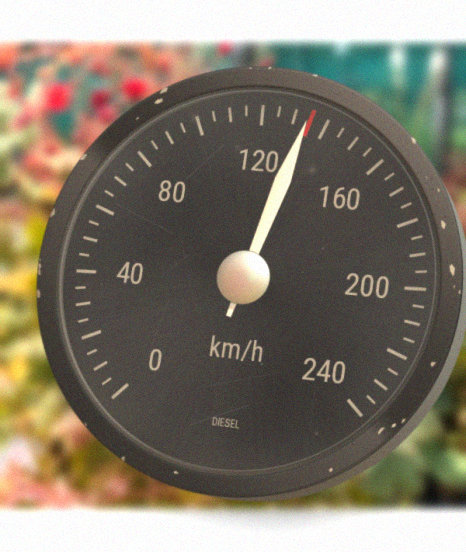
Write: 135 km/h
